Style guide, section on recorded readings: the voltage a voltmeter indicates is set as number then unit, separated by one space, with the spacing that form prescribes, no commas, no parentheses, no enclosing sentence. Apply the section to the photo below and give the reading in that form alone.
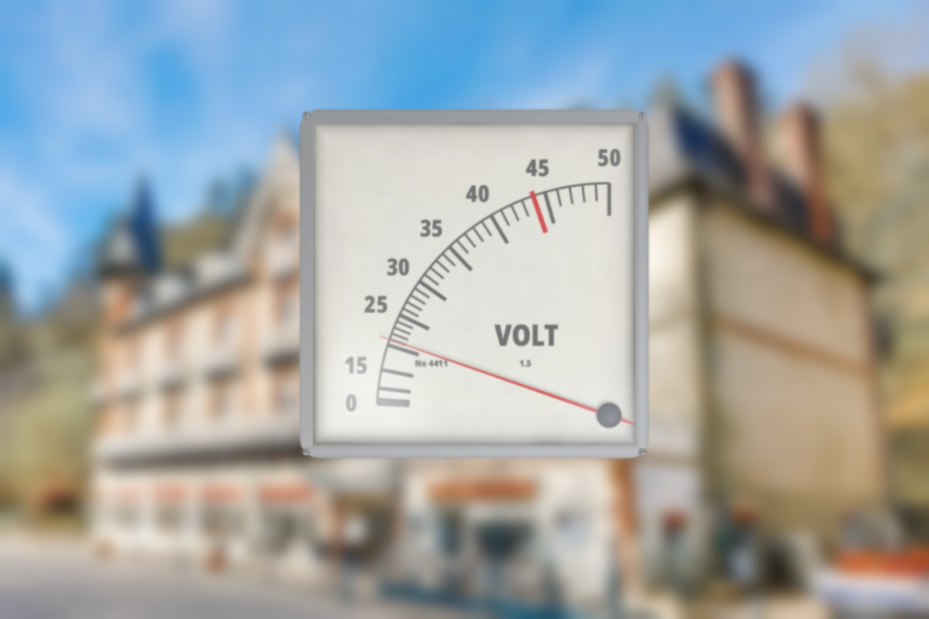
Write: 21 V
